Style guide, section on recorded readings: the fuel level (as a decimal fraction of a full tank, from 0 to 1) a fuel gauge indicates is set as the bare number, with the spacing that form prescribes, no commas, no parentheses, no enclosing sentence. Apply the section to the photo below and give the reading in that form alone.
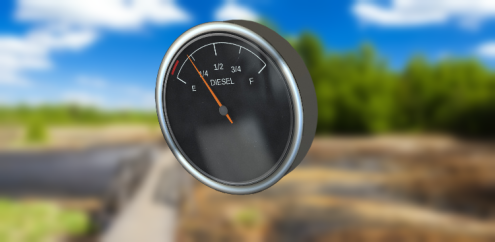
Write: 0.25
